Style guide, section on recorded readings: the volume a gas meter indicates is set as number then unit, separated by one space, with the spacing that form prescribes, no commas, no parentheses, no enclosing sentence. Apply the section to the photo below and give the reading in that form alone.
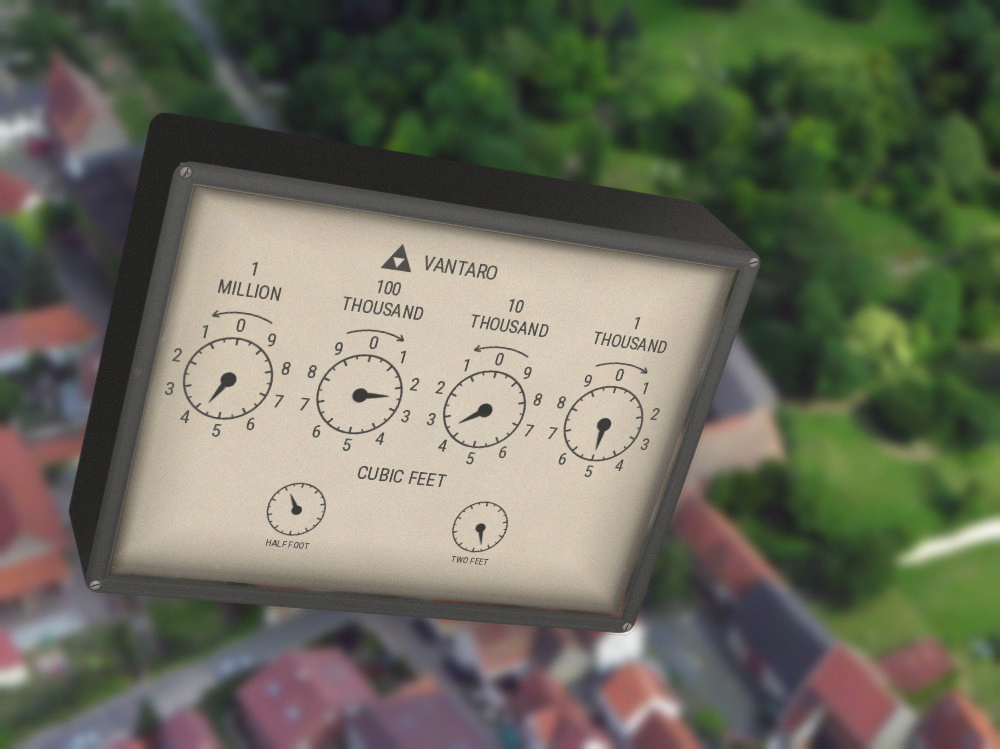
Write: 423500 ft³
